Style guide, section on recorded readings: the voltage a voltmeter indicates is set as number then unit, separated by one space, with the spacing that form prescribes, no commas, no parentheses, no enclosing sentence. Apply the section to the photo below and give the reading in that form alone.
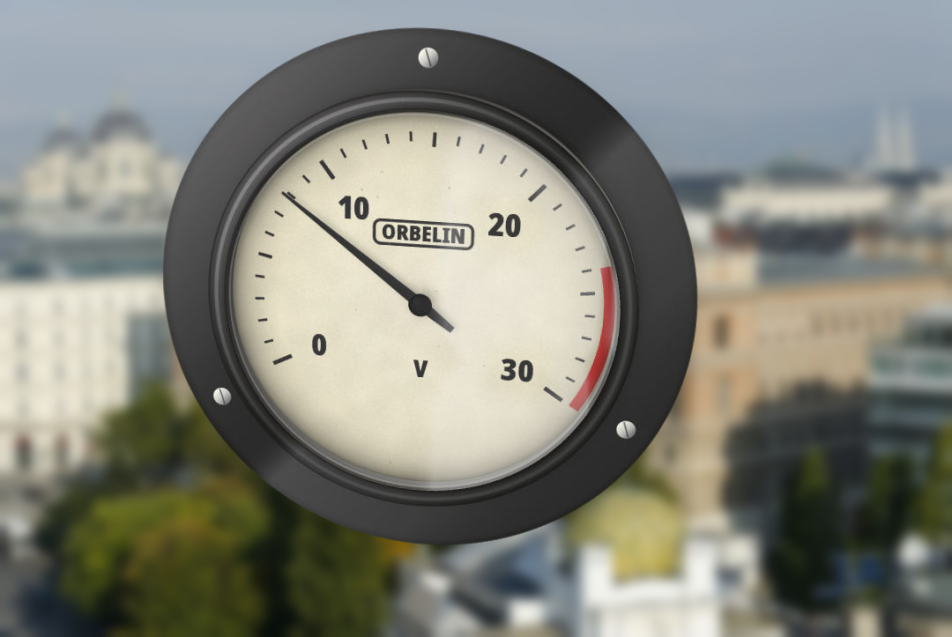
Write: 8 V
